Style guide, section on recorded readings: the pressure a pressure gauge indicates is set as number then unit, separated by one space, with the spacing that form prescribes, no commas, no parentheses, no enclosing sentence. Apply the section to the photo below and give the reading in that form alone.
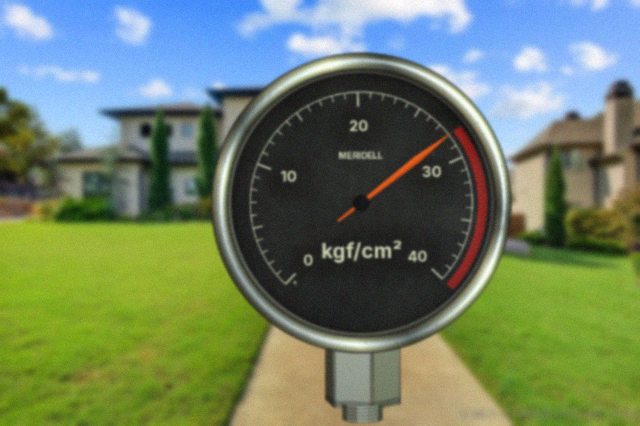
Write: 28 kg/cm²
